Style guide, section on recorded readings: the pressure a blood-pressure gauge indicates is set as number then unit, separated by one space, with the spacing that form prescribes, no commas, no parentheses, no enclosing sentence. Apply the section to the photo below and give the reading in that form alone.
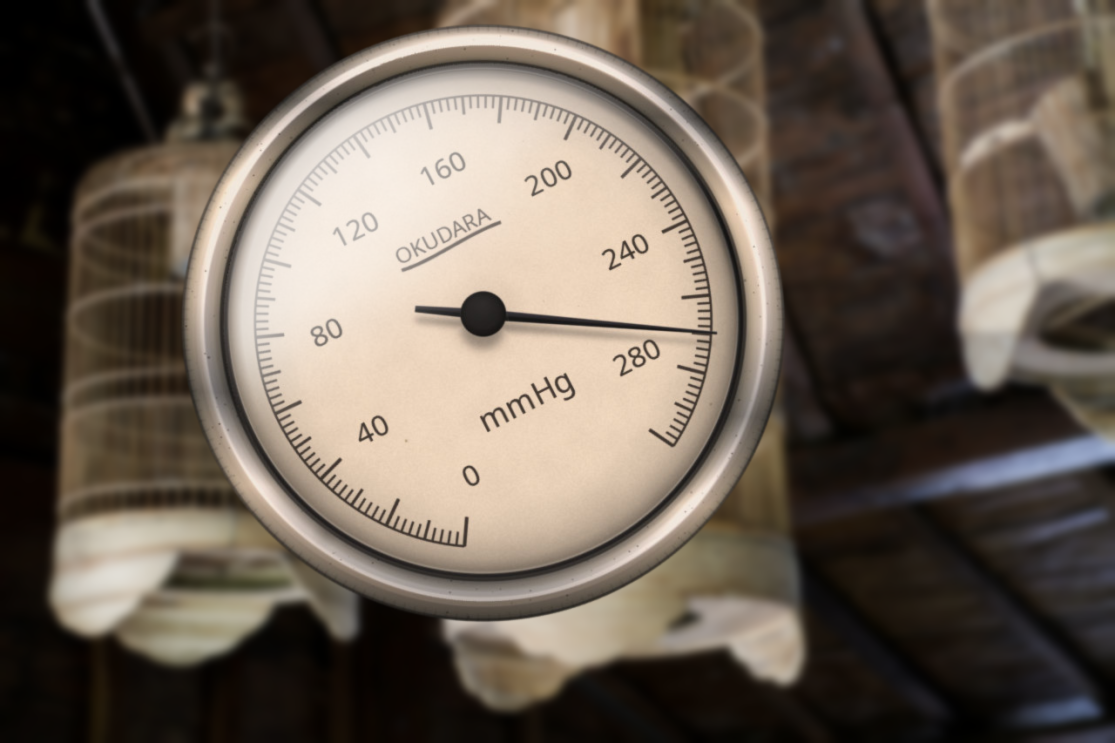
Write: 270 mmHg
